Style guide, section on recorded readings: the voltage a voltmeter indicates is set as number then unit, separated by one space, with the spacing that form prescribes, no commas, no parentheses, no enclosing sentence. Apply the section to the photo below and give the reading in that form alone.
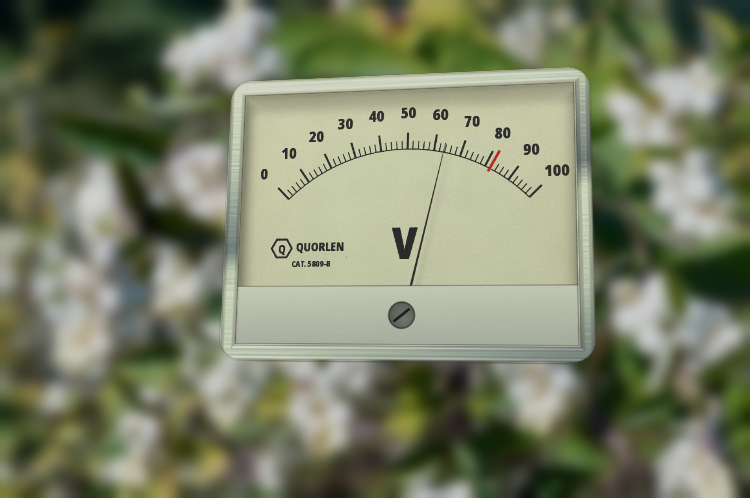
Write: 64 V
